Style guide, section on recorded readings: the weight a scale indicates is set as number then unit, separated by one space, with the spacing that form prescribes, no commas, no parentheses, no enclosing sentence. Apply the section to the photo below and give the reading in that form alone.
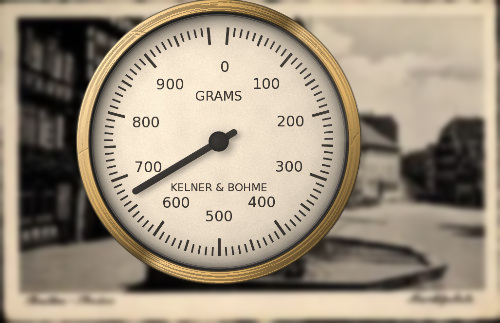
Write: 670 g
